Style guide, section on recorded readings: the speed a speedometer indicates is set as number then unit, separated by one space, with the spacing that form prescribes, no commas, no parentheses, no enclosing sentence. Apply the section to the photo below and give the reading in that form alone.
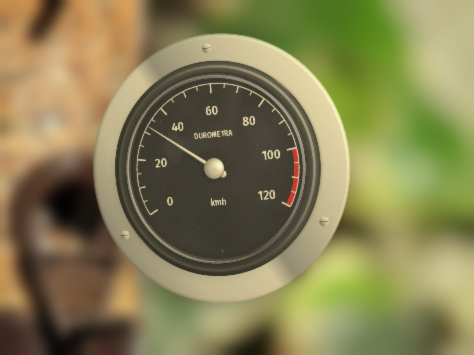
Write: 32.5 km/h
